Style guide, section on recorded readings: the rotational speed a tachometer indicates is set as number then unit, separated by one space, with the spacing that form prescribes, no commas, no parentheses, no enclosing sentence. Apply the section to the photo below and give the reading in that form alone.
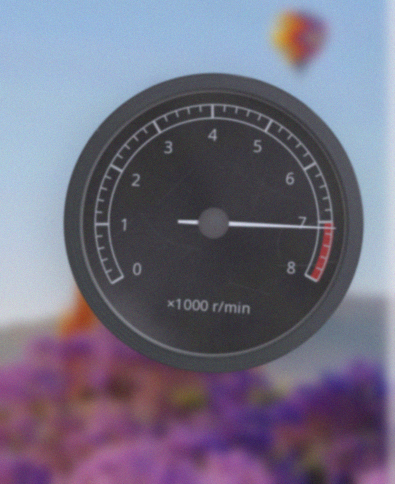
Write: 7100 rpm
